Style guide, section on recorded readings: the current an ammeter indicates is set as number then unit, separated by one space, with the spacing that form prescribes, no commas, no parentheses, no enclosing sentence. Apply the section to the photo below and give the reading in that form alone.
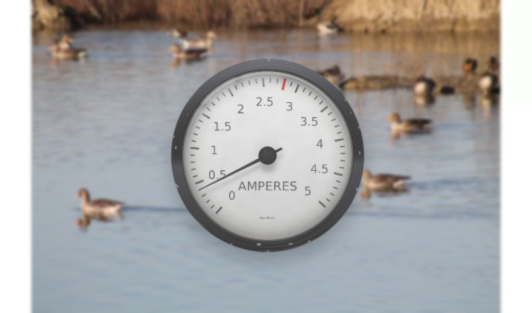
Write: 0.4 A
